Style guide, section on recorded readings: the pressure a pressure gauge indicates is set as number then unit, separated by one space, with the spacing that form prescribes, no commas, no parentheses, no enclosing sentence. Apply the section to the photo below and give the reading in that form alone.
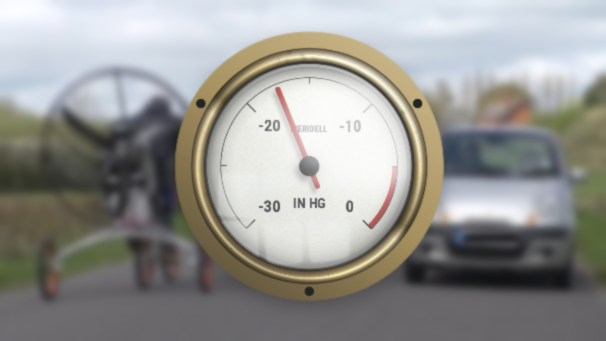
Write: -17.5 inHg
